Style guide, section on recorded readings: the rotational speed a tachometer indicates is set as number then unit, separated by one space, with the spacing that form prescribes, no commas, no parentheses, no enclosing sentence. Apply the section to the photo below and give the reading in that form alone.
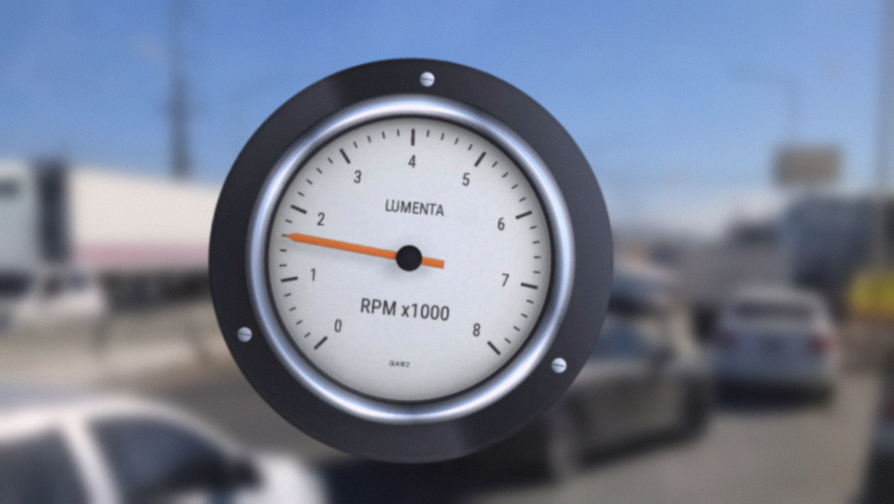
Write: 1600 rpm
